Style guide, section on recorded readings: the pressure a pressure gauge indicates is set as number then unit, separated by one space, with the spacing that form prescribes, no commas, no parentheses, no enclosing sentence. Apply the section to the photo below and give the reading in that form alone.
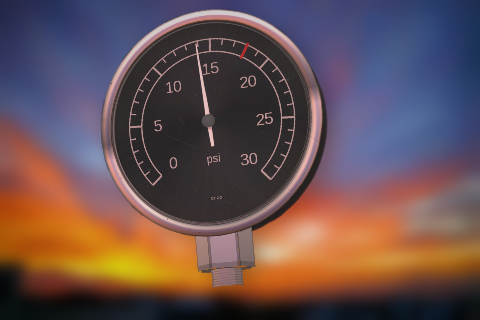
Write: 14 psi
